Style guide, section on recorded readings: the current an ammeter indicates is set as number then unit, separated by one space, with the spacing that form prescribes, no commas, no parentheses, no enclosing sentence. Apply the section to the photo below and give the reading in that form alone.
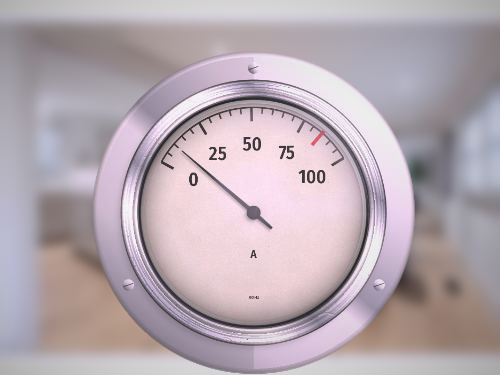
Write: 10 A
